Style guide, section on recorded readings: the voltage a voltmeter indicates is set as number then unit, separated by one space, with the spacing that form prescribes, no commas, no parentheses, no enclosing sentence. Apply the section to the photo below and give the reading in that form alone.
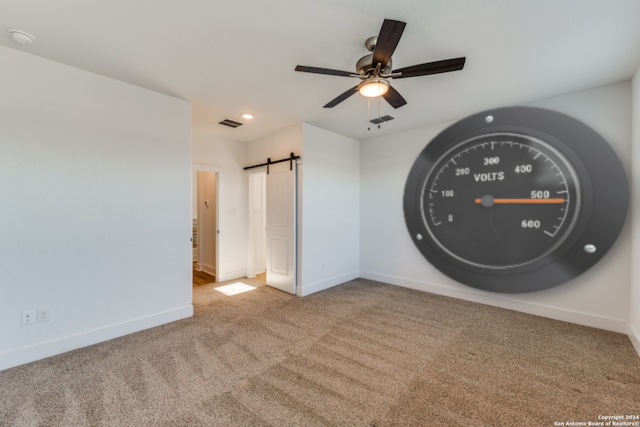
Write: 520 V
